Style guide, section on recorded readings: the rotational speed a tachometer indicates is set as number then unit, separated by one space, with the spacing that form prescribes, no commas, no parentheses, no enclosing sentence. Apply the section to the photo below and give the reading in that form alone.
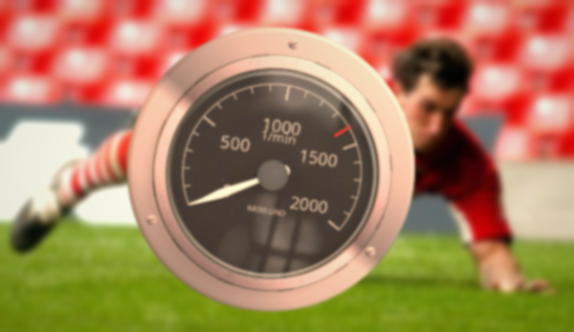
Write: 0 rpm
